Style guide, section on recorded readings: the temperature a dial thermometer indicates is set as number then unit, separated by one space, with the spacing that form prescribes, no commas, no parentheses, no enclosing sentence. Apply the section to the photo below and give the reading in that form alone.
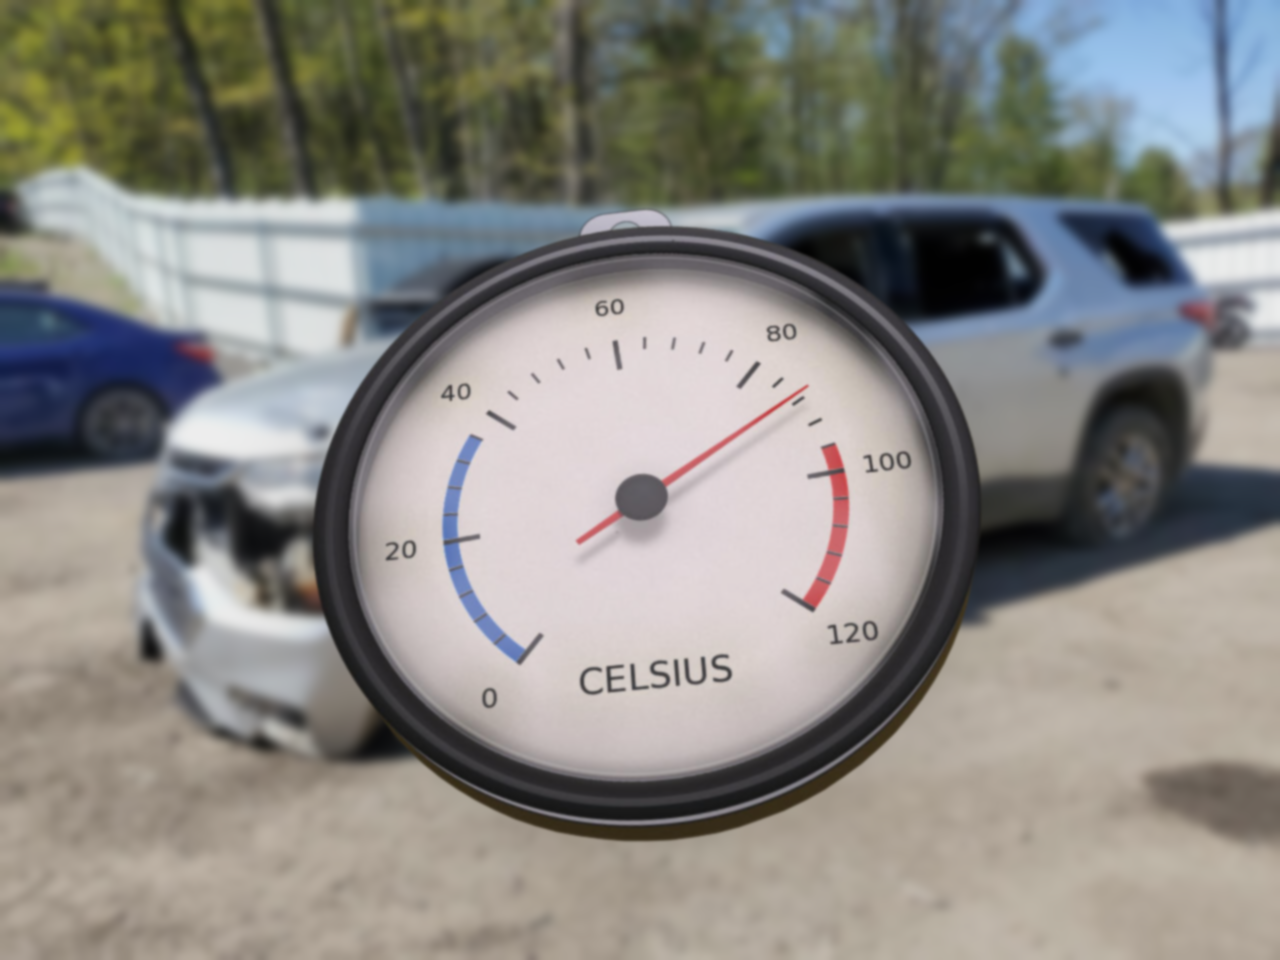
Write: 88 °C
